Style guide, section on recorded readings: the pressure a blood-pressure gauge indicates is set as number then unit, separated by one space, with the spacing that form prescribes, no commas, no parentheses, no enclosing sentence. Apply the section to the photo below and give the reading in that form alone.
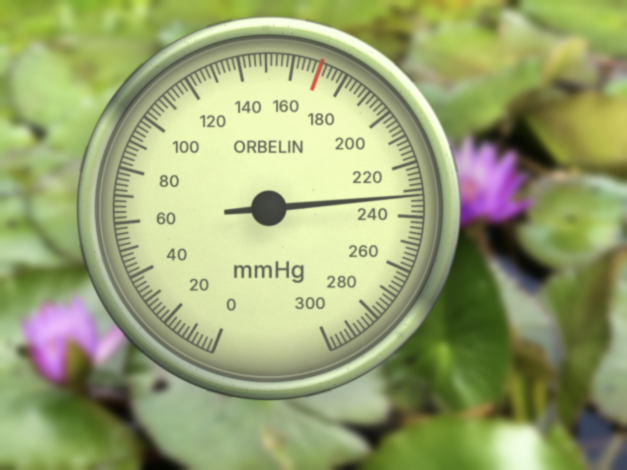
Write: 232 mmHg
